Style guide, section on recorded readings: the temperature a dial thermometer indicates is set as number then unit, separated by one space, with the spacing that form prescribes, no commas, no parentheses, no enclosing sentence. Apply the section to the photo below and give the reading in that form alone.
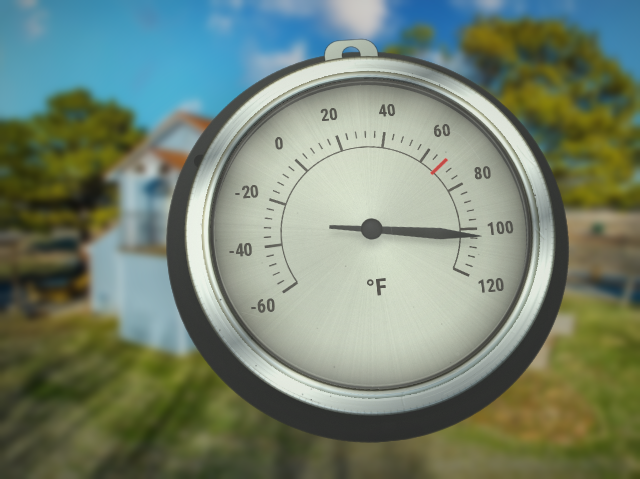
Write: 104 °F
